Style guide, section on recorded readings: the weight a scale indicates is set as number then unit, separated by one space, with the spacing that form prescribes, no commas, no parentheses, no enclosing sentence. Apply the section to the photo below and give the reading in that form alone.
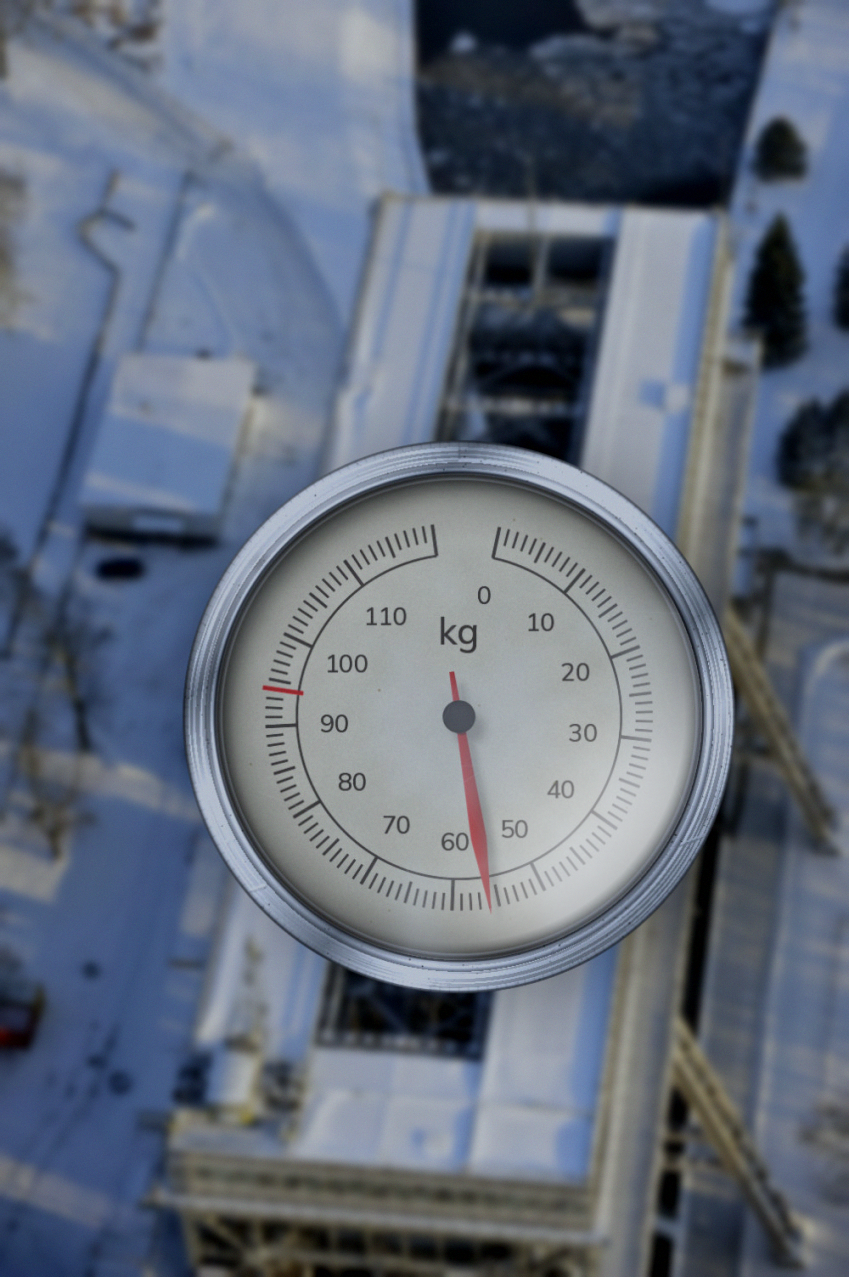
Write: 56 kg
